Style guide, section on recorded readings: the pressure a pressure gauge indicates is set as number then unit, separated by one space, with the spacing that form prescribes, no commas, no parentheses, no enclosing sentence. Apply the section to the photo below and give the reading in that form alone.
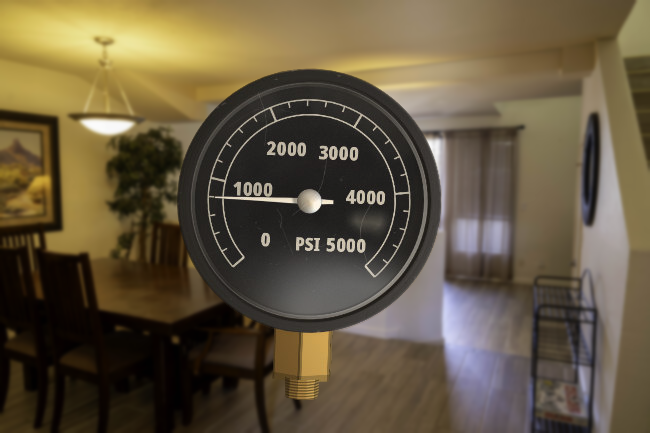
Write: 800 psi
